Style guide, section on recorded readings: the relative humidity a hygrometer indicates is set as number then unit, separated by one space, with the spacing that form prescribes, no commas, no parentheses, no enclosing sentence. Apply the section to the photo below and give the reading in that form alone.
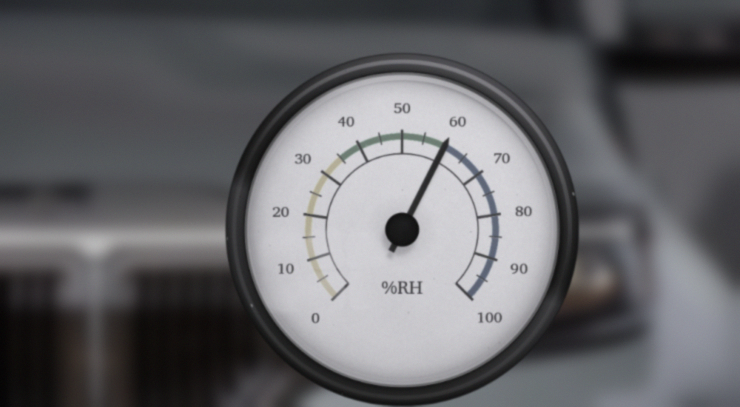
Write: 60 %
